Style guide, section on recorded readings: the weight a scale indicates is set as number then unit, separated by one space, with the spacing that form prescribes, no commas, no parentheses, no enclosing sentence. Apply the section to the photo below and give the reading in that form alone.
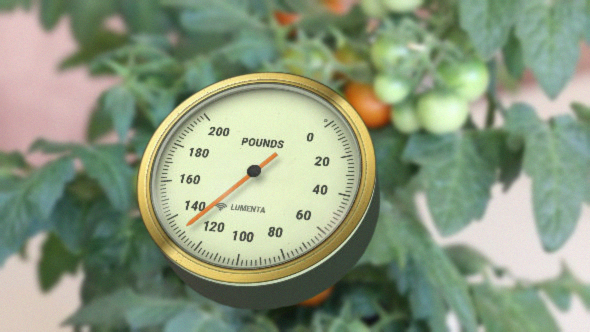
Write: 130 lb
